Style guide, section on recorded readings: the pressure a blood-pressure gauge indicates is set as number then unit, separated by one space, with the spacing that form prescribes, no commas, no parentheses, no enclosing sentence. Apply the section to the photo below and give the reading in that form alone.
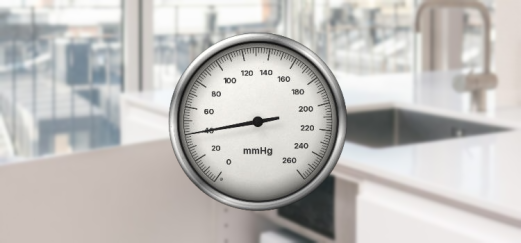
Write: 40 mmHg
